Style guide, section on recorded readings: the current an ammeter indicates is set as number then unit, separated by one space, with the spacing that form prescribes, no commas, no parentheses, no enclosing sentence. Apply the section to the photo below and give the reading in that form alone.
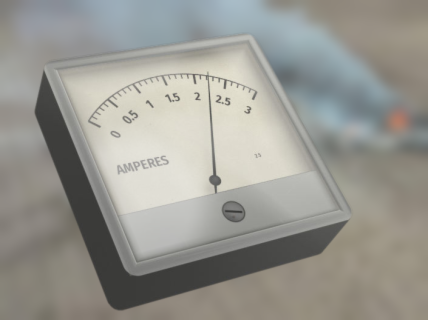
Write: 2.2 A
